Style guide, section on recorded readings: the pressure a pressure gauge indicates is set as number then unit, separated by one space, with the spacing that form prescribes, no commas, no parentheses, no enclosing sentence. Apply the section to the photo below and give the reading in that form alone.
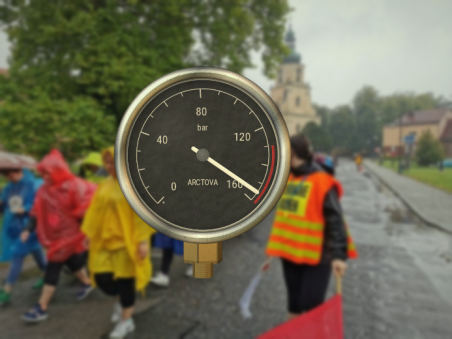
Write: 155 bar
